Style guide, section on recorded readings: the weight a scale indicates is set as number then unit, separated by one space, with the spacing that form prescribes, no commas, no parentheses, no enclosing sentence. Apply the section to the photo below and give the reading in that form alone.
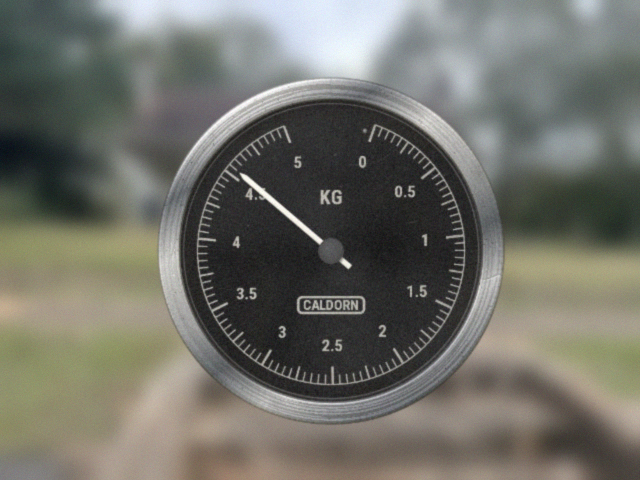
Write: 4.55 kg
